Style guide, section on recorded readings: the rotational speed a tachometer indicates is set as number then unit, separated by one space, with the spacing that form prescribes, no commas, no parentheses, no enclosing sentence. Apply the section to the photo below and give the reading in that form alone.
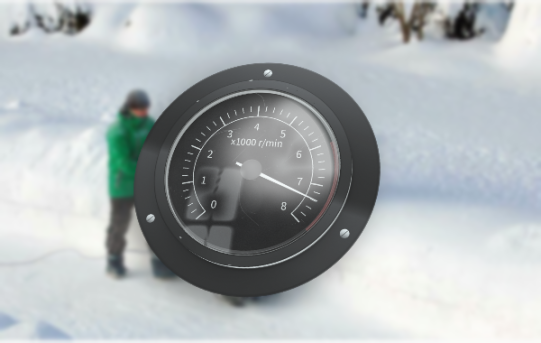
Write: 7400 rpm
